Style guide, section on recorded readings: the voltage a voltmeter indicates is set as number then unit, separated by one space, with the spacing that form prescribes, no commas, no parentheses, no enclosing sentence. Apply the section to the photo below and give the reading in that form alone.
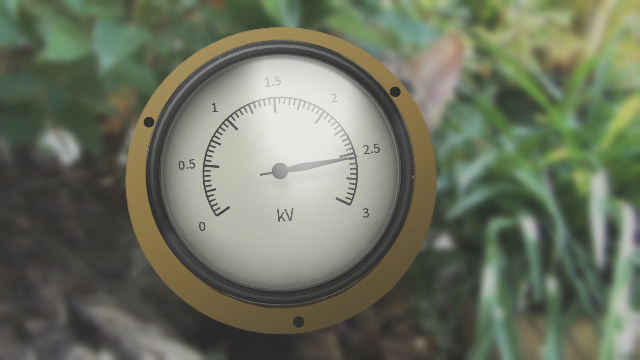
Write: 2.55 kV
